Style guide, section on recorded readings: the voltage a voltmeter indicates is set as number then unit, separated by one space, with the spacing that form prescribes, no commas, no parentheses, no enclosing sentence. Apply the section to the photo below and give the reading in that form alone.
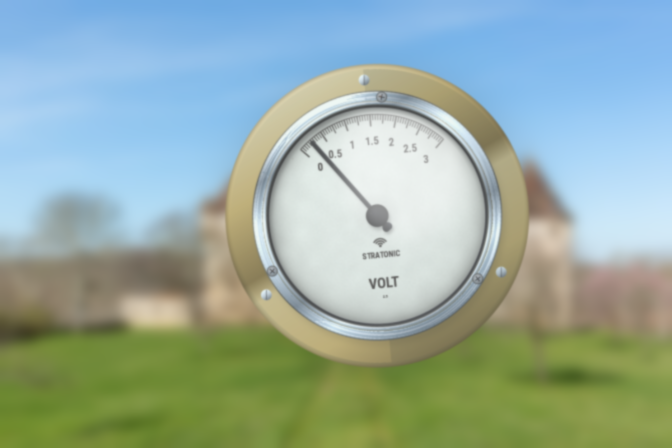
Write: 0.25 V
